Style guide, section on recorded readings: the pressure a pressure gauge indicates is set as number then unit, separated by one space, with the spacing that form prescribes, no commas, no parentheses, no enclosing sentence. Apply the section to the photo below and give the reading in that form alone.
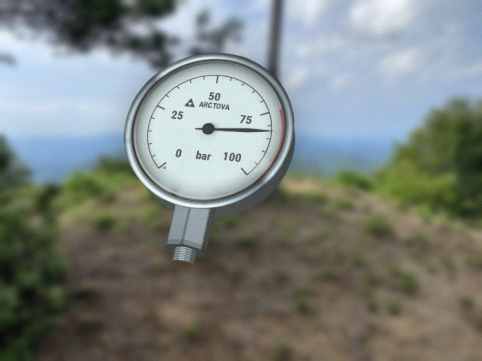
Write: 82.5 bar
